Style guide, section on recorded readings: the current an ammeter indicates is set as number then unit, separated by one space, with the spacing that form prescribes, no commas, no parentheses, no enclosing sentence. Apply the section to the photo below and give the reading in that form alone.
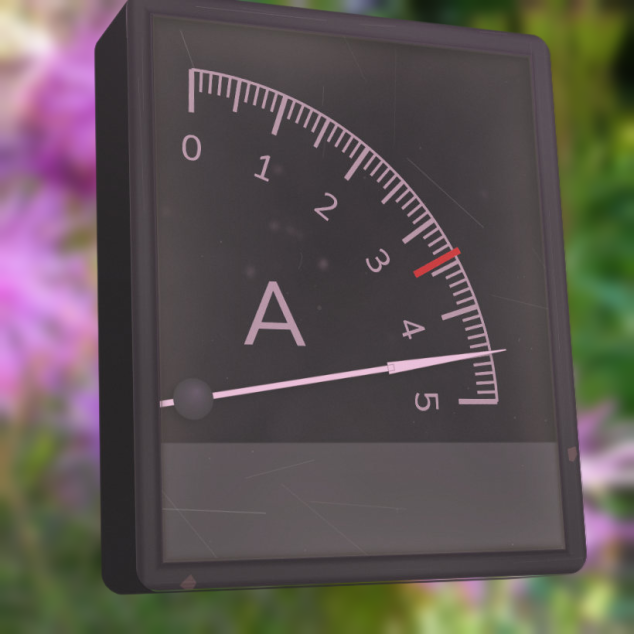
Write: 4.5 A
